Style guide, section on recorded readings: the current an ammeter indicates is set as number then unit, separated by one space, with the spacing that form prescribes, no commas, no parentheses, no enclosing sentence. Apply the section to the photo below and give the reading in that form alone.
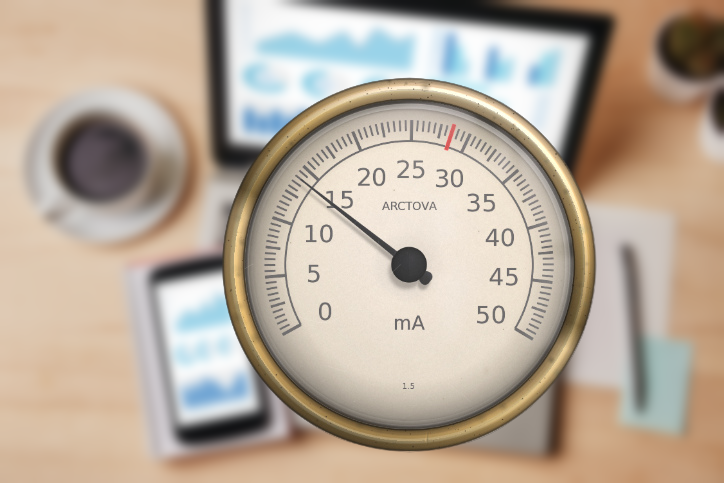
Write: 14 mA
